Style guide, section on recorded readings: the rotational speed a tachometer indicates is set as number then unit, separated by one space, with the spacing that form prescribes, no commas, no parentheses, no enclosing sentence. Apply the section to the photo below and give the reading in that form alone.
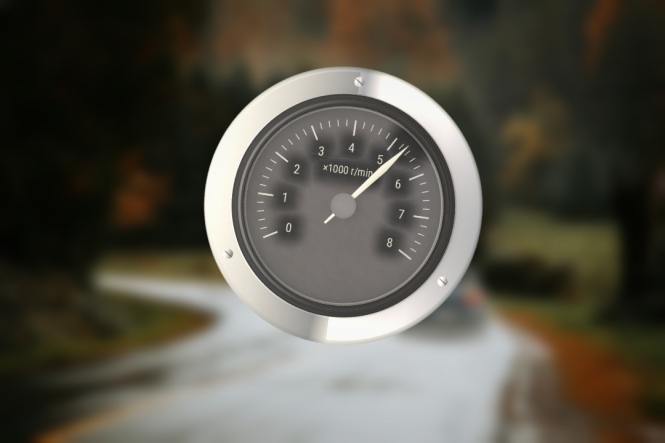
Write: 5300 rpm
